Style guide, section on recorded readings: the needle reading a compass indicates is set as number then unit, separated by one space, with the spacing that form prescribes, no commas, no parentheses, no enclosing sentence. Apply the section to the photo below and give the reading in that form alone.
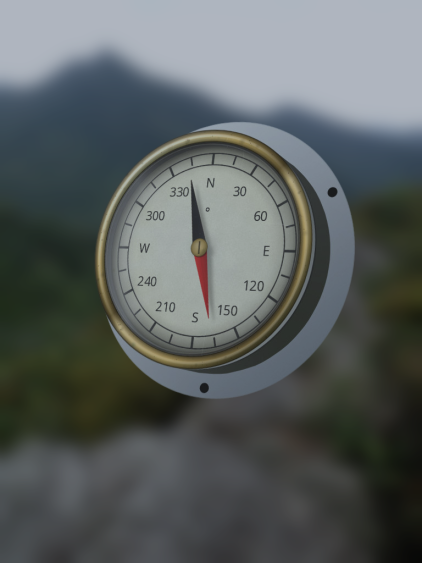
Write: 165 °
